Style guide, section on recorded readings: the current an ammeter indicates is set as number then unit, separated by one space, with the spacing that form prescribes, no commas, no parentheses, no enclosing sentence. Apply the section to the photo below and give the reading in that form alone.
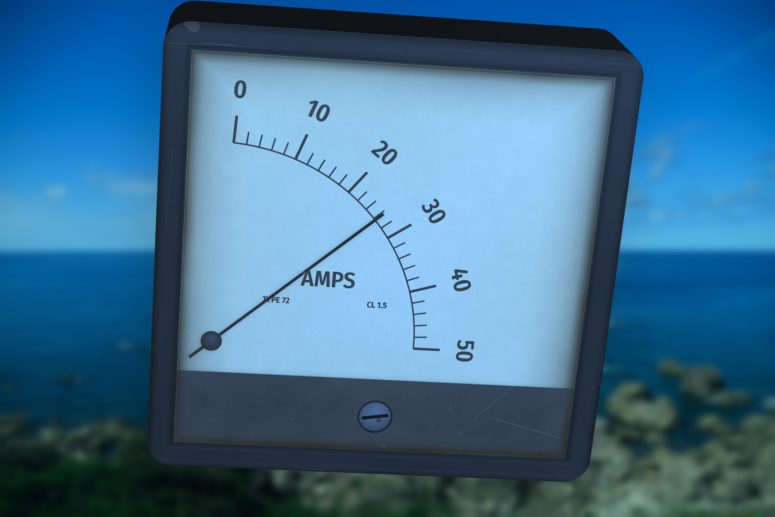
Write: 26 A
